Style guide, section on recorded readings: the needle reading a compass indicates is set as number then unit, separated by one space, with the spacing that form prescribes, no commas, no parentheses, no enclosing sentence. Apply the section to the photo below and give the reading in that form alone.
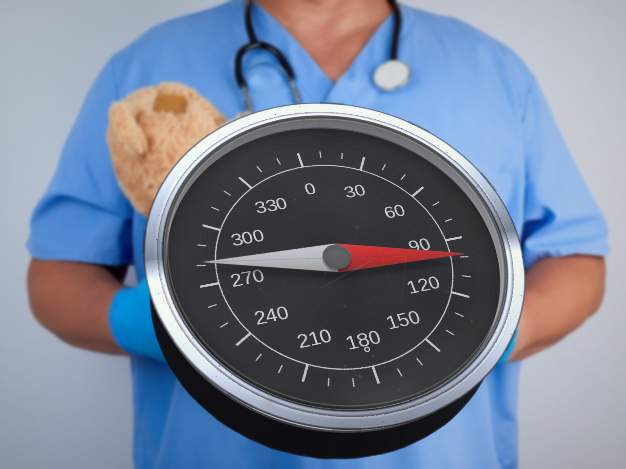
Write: 100 °
